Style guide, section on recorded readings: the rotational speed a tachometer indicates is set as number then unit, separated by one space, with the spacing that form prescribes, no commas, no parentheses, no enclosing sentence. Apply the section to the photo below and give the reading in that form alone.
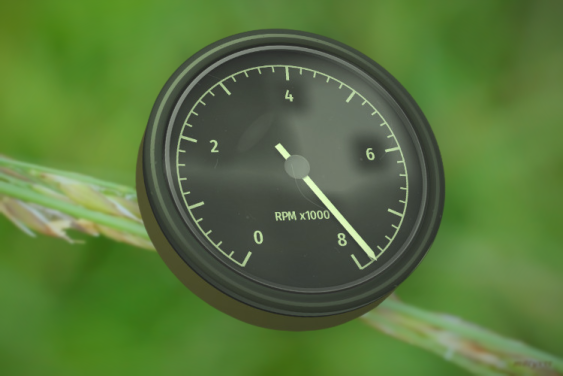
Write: 7800 rpm
